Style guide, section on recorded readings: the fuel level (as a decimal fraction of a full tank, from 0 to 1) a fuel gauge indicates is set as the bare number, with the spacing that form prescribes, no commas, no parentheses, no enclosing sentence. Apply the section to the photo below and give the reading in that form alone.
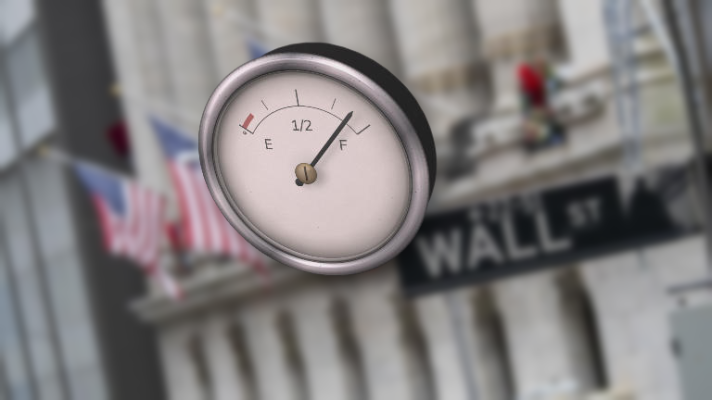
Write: 0.875
